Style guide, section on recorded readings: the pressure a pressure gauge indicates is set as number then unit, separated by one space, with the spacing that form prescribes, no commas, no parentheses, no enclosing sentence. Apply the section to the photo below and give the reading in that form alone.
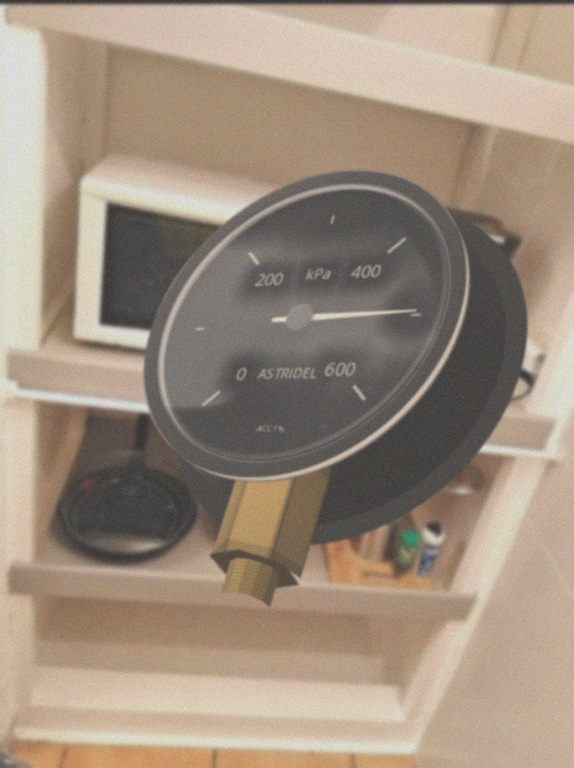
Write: 500 kPa
